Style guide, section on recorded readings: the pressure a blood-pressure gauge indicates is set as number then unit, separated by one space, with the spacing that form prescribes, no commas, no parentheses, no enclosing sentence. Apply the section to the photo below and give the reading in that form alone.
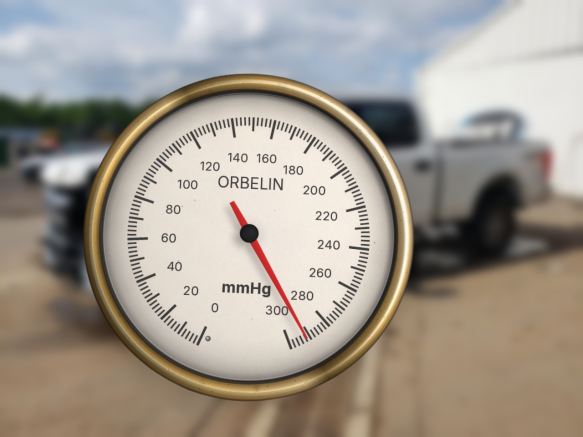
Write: 292 mmHg
